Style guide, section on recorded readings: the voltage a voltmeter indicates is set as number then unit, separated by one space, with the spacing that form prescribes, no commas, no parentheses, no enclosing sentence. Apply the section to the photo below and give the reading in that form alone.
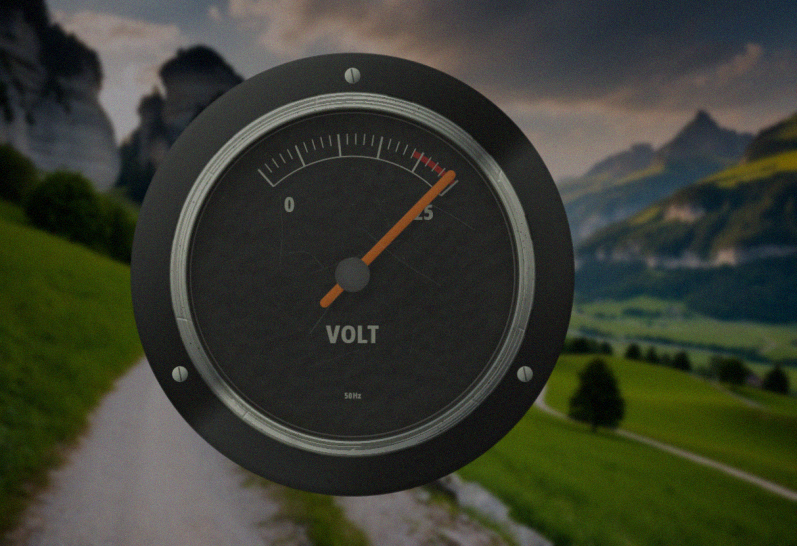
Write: 24 V
